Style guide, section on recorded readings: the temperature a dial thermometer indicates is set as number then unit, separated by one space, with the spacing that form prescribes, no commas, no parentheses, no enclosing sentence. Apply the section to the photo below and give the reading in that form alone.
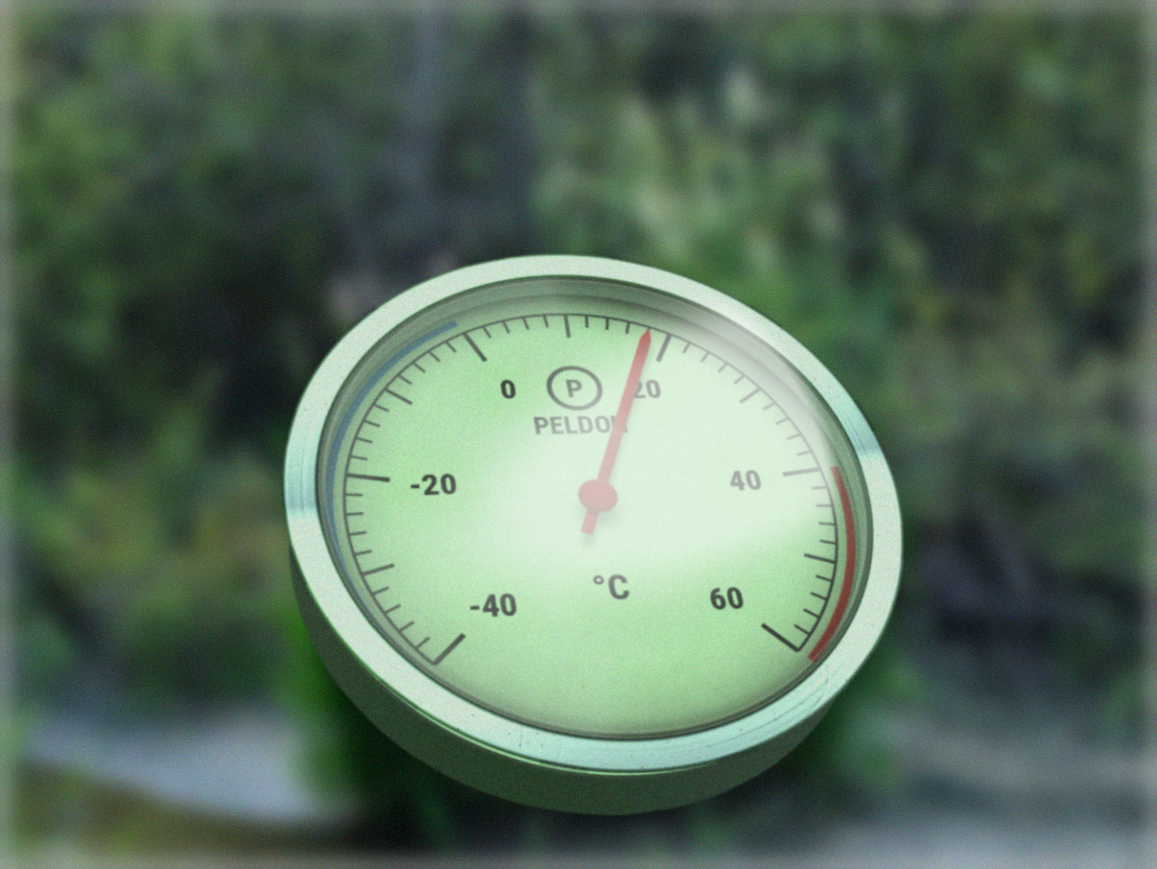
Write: 18 °C
